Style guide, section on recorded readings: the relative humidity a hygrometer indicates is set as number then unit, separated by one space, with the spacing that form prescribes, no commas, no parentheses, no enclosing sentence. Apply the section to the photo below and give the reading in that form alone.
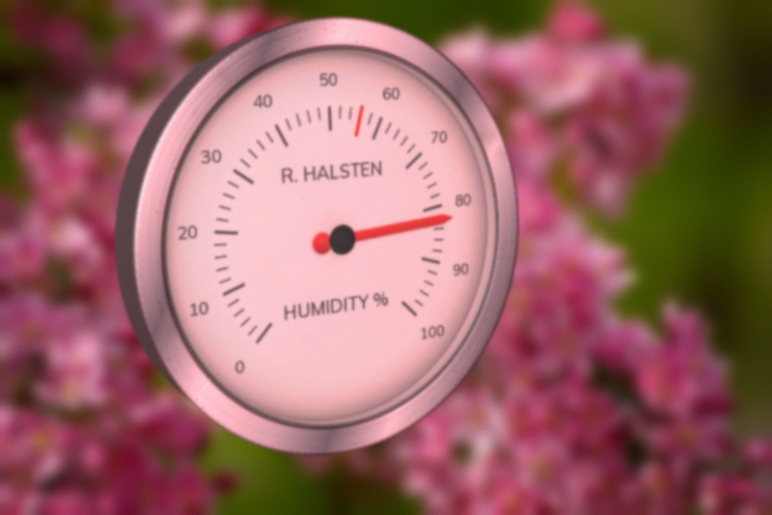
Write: 82 %
